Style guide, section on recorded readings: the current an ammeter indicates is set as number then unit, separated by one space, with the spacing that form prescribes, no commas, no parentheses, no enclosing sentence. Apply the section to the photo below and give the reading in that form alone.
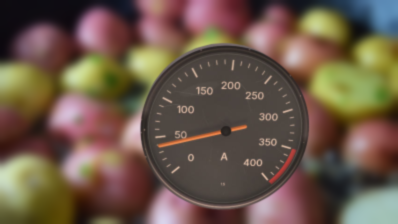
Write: 40 A
